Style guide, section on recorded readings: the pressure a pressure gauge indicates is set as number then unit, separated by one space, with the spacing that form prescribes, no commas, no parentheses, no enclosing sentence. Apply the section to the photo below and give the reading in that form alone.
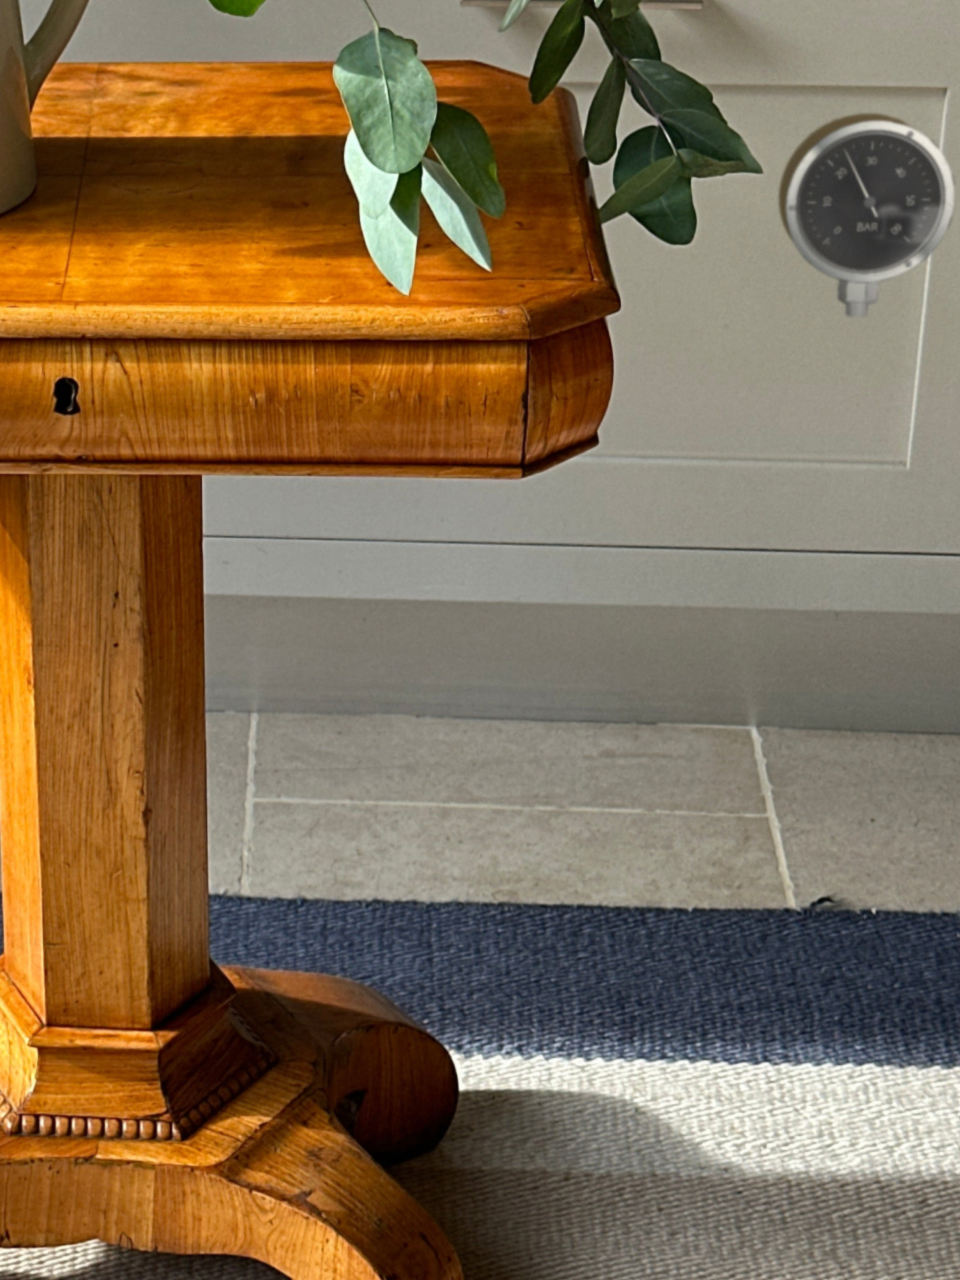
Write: 24 bar
